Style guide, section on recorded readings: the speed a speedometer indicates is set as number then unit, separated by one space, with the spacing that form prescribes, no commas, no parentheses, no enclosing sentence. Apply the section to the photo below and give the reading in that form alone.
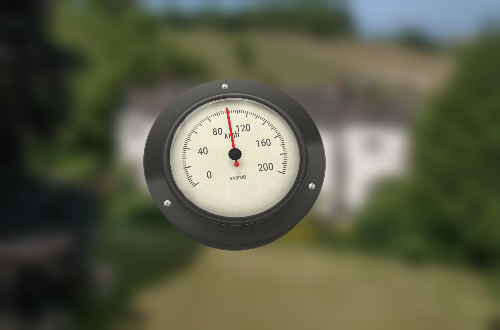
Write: 100 km/h
